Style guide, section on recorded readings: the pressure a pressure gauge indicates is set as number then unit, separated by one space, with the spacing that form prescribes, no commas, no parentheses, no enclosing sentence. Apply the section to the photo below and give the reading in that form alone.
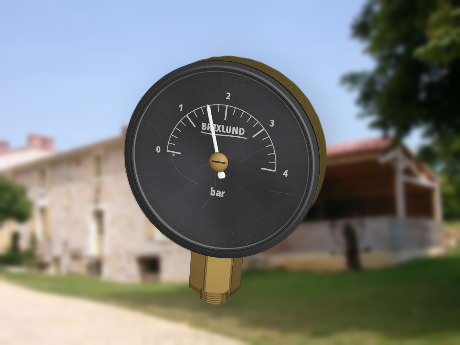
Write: 1.6 bar
